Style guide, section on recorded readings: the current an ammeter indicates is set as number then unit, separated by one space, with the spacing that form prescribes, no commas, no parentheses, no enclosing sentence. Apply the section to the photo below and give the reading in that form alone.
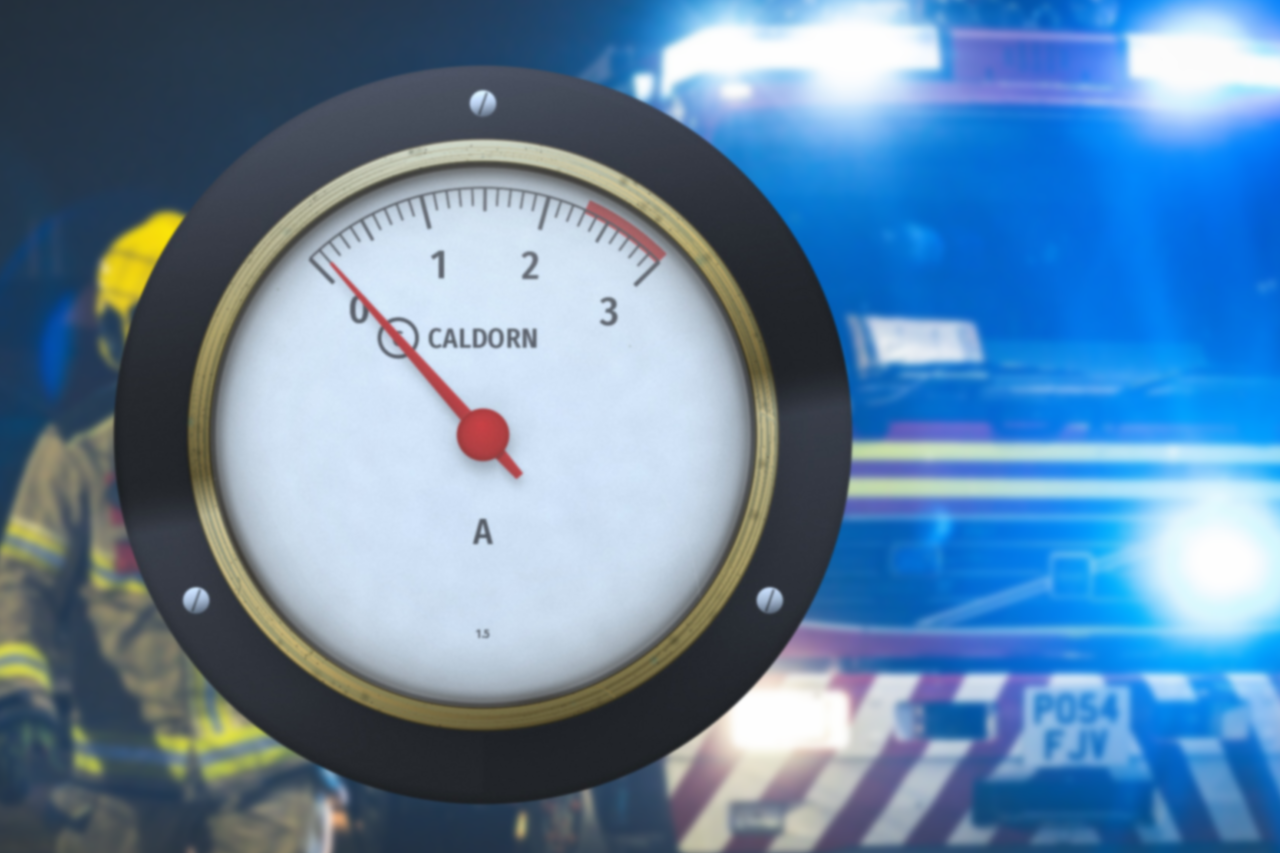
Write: 0.1 A
